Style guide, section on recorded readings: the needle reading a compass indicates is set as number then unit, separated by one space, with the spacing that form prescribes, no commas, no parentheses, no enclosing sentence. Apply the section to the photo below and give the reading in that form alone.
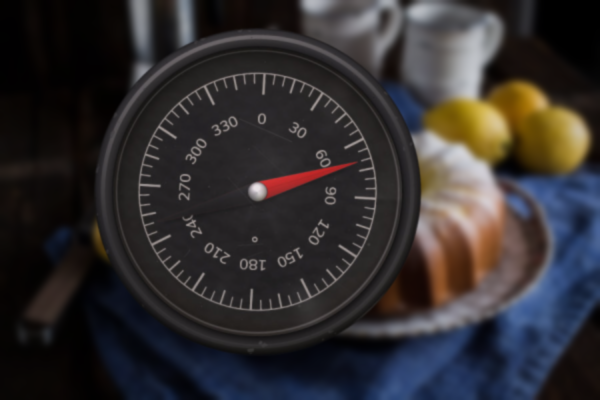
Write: 70 °
